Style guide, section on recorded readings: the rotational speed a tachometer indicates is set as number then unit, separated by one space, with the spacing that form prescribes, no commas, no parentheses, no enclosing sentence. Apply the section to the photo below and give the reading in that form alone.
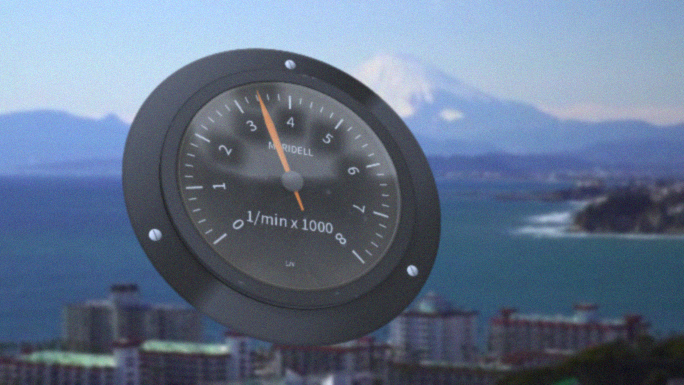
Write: 3400 rpm
